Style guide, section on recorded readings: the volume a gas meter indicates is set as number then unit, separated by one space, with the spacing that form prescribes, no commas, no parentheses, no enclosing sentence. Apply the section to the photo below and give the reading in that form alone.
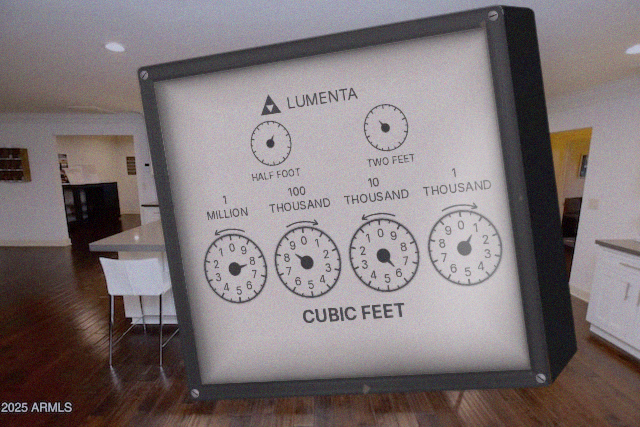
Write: 786100 ft³
